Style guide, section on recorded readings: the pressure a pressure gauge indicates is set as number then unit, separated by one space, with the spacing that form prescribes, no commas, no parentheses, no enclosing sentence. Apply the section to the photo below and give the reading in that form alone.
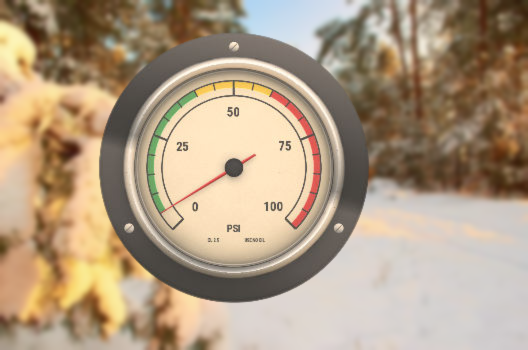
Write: 5 psi
